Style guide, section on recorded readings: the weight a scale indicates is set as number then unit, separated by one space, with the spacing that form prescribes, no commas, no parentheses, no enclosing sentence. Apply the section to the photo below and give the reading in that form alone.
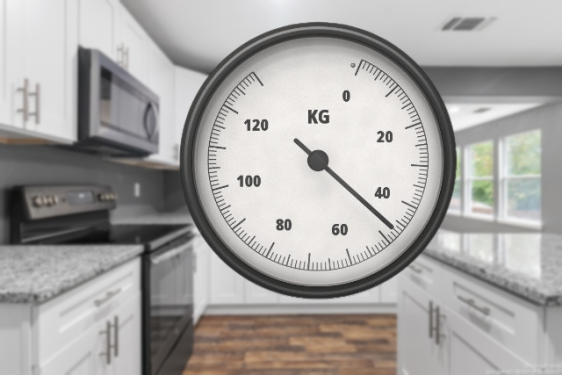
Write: 47 kg
